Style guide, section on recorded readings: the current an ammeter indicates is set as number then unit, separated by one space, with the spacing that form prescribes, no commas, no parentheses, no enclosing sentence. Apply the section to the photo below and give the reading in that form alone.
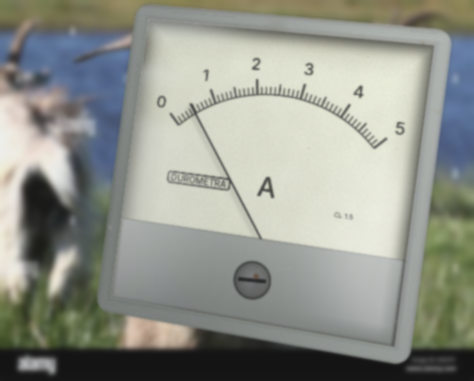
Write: 0.5 A
